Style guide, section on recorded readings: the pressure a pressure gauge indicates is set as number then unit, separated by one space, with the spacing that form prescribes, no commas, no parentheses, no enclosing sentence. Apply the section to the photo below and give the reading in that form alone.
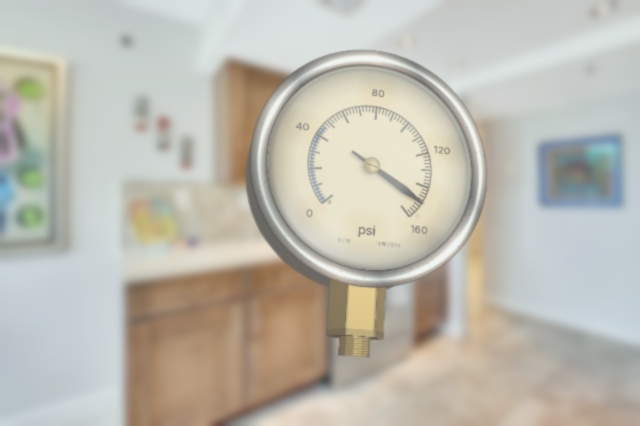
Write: 150 psi
